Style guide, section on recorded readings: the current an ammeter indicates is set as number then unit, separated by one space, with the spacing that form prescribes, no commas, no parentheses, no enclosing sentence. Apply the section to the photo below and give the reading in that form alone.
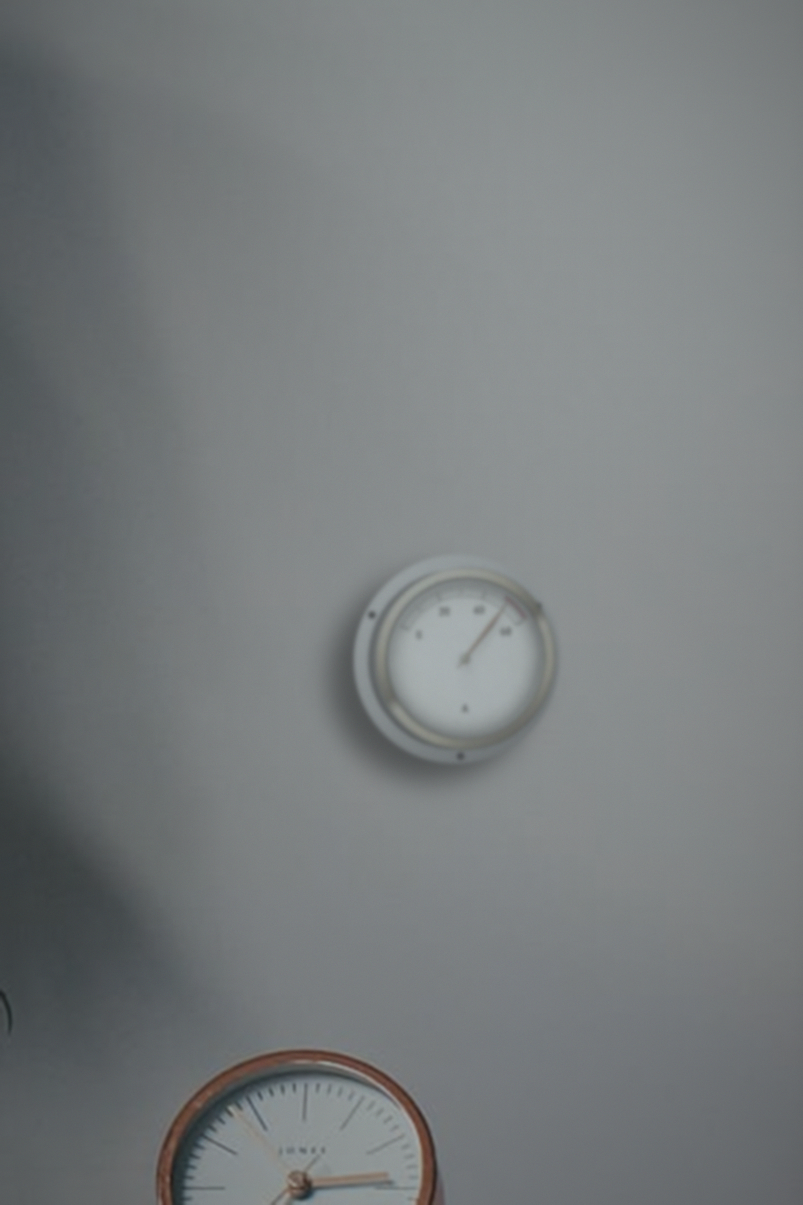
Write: 50 A
